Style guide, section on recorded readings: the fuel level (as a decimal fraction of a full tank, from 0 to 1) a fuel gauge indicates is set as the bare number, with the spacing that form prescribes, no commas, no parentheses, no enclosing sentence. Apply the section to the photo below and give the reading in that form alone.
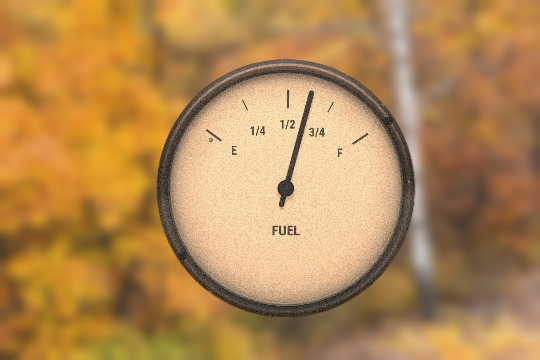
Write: 0.625
